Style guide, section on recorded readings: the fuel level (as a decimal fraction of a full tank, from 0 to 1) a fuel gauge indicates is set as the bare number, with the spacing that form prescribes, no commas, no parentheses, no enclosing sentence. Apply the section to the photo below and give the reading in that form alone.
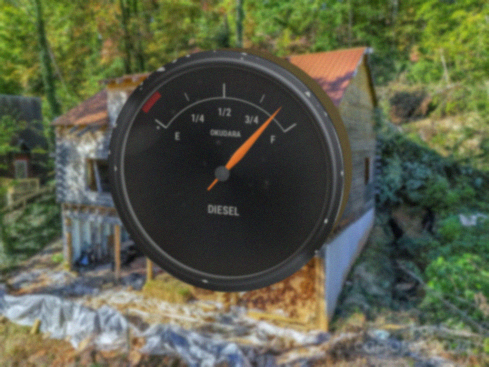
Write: 0.875
